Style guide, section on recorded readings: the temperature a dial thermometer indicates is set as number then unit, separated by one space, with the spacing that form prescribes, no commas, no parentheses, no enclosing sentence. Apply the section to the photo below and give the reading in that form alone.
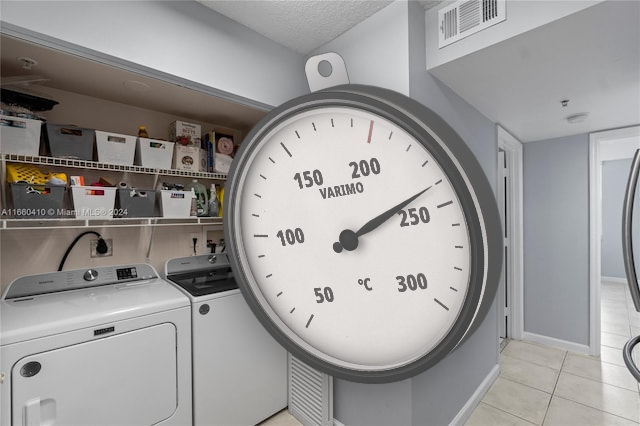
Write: 240 °C
